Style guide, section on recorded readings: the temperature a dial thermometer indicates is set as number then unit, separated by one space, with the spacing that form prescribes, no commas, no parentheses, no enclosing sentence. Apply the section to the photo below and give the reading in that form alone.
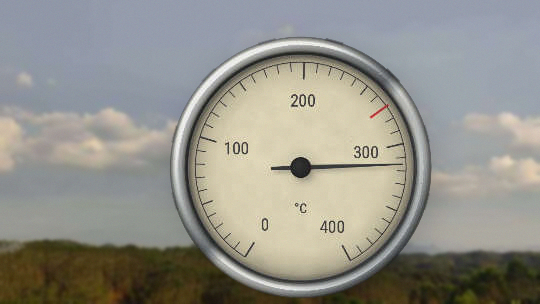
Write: 315 °C
